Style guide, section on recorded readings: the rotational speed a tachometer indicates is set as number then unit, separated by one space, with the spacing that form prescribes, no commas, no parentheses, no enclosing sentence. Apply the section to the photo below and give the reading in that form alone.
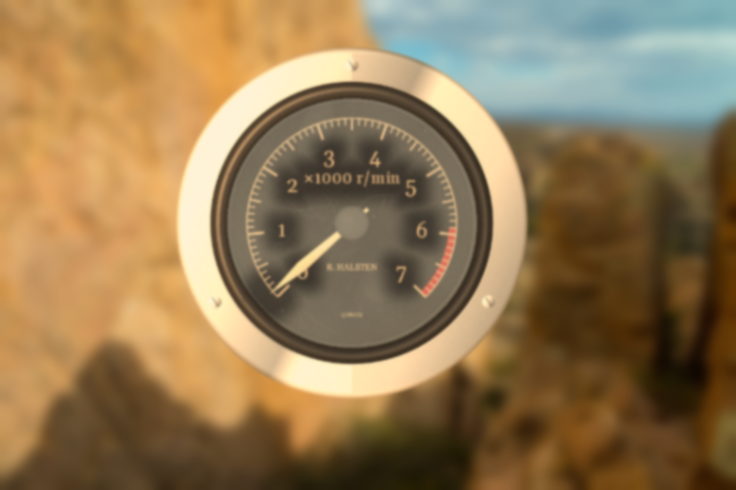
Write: 100 rpm
